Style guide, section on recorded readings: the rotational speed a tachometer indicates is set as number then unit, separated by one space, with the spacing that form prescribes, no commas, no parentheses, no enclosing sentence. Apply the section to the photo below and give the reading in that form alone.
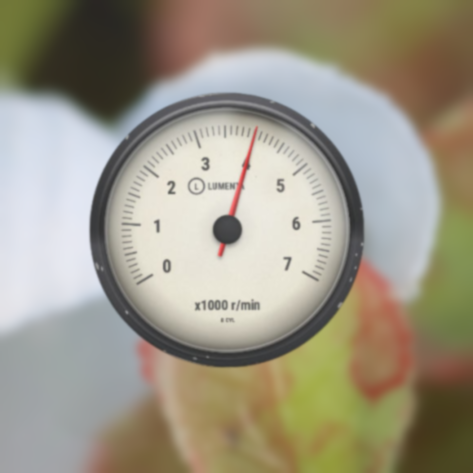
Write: 4000 rpm
